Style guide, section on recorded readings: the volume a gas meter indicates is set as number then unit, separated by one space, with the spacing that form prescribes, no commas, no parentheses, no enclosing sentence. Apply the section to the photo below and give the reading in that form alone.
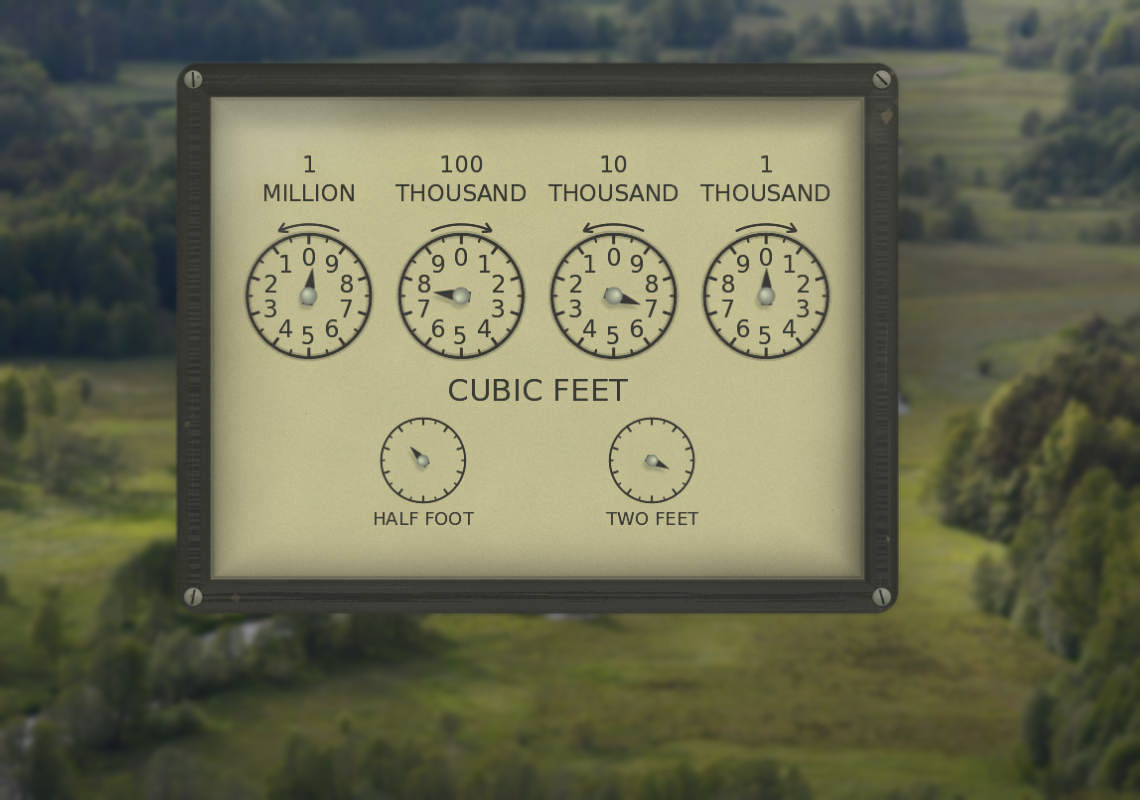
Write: 977000 ft³
